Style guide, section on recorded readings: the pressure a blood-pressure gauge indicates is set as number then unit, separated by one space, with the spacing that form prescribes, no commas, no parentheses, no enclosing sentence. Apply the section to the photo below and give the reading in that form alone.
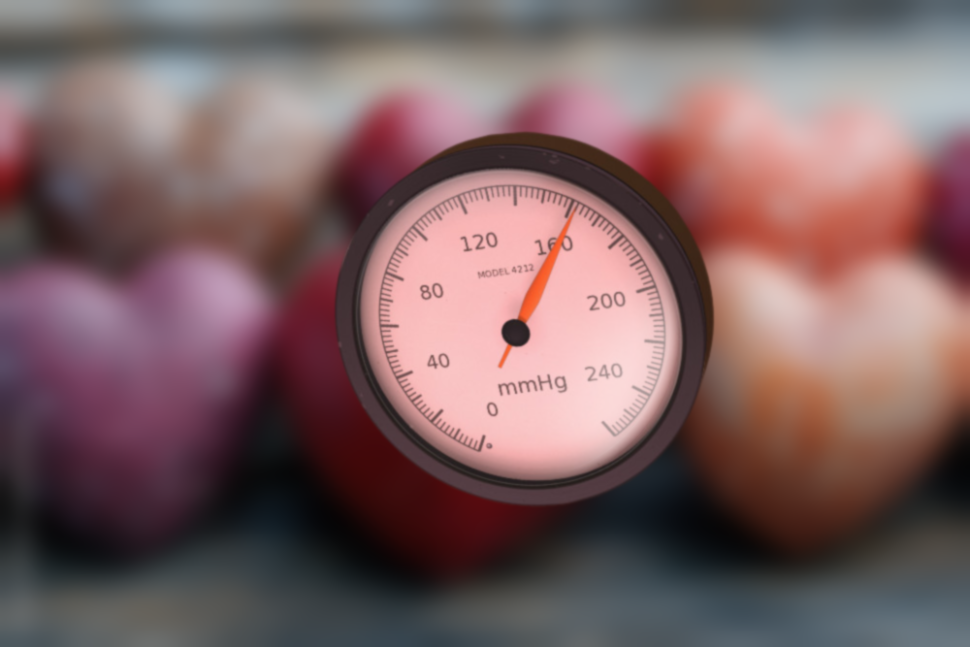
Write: 162 mmHg
